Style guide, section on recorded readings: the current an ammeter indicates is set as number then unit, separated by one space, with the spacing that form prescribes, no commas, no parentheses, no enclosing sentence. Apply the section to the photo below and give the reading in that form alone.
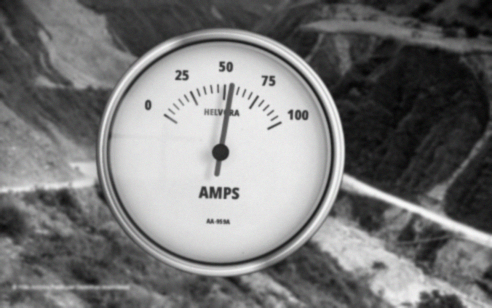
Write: 55 A
